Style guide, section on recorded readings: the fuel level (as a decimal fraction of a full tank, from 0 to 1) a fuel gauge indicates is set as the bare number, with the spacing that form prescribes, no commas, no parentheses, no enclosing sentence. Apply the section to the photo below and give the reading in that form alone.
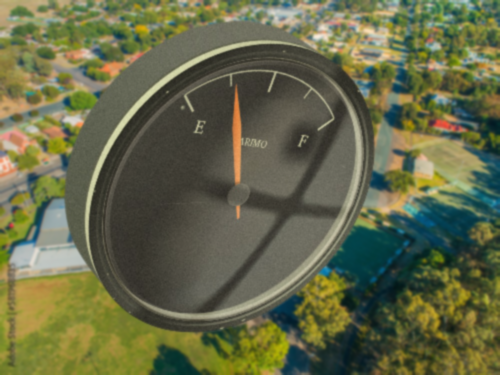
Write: 0.25
